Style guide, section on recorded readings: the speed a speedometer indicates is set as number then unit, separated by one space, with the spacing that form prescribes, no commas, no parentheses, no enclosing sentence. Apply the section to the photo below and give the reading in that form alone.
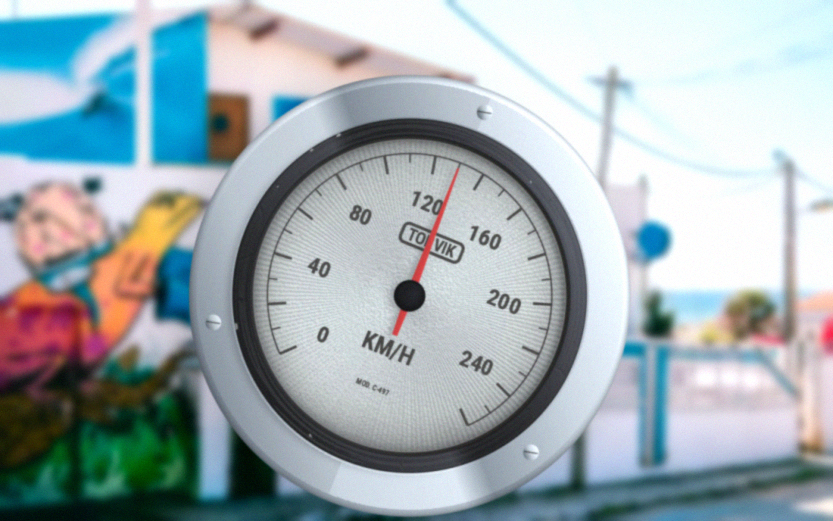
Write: 130 km/h
